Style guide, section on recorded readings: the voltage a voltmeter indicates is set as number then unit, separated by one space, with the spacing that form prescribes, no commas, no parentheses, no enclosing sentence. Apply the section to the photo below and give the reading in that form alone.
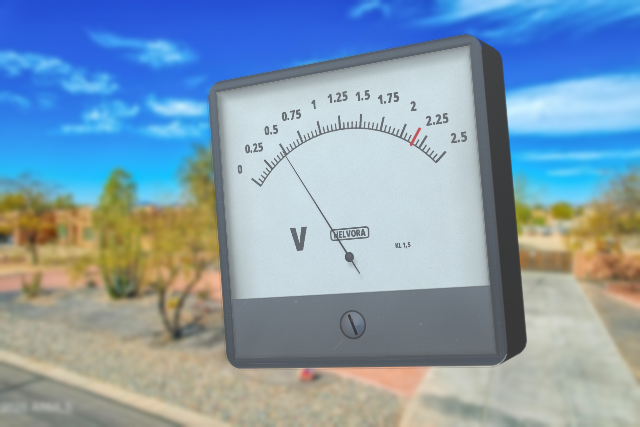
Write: 0.5 V
